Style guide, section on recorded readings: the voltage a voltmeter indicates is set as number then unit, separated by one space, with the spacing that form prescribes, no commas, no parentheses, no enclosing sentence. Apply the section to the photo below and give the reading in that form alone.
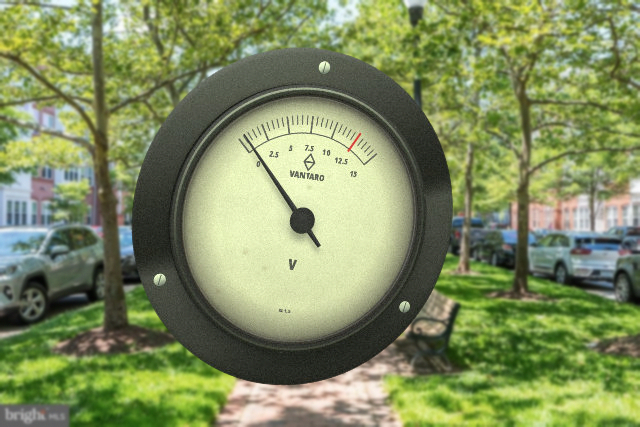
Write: 0.5 V
